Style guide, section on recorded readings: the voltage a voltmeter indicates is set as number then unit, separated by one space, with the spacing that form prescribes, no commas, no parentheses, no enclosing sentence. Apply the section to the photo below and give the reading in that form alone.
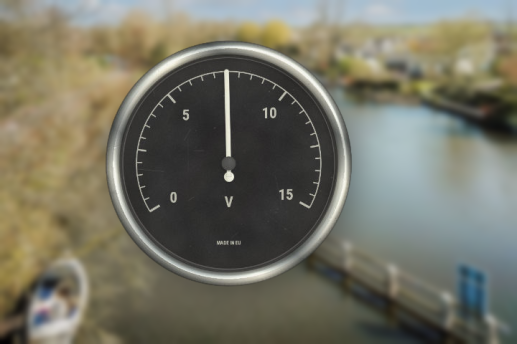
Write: 7.5 V
